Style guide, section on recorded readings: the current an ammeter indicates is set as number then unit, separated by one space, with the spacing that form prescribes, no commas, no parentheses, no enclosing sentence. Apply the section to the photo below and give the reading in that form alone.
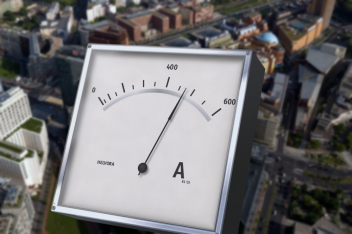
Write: 475 A
